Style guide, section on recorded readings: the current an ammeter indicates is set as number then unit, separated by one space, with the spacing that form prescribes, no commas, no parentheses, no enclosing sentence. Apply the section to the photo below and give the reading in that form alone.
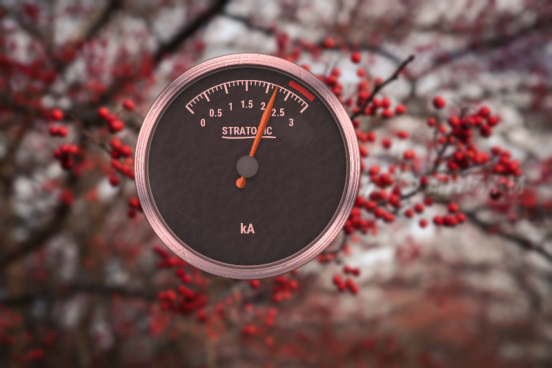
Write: 2.2 kA
